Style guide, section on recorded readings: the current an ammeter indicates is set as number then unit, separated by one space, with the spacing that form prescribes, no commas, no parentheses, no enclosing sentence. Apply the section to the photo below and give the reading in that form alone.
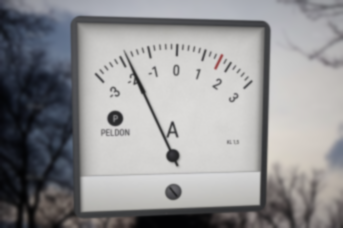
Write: -1.8 A
